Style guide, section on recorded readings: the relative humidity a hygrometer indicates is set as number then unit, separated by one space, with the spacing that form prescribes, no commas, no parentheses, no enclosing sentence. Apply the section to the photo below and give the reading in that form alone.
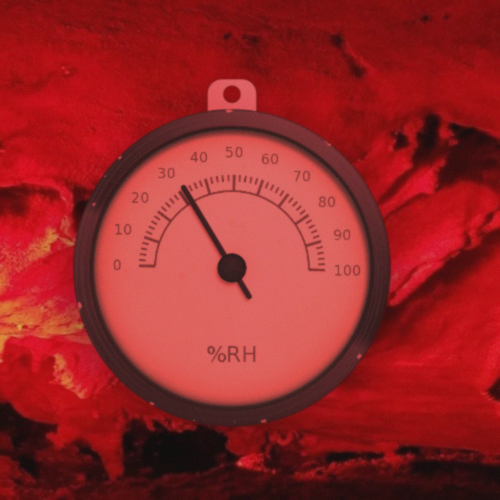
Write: 32 %
